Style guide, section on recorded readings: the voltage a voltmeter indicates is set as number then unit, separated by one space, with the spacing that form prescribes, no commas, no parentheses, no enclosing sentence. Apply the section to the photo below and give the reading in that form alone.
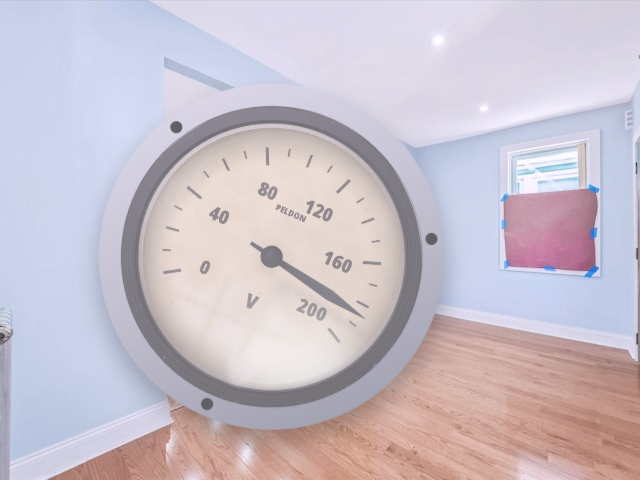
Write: 185 V
